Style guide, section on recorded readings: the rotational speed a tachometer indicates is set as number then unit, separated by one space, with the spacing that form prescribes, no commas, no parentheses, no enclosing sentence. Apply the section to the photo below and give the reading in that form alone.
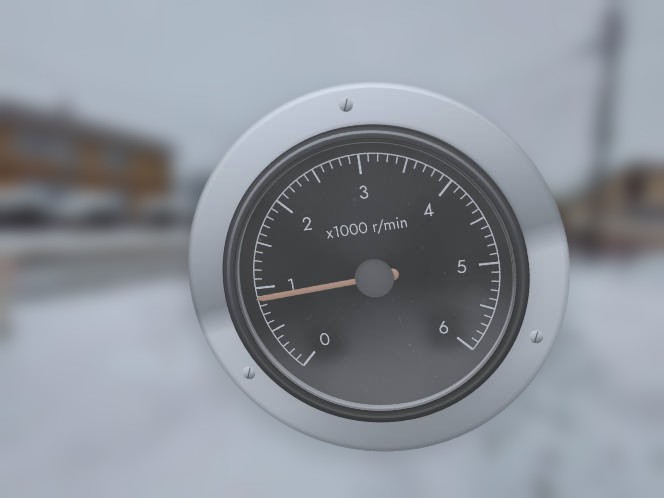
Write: 900 rpm
